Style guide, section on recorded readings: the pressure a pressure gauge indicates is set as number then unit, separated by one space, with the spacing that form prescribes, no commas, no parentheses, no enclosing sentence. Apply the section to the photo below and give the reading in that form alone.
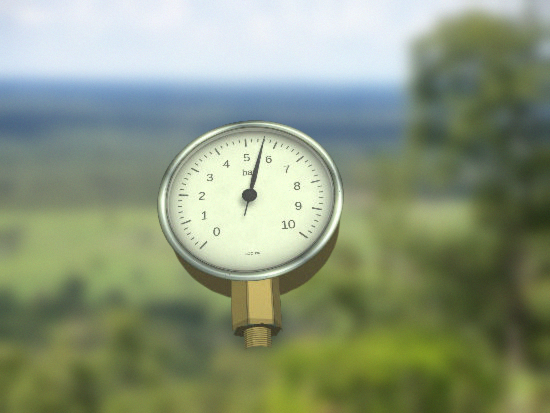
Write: 5.6 bar
